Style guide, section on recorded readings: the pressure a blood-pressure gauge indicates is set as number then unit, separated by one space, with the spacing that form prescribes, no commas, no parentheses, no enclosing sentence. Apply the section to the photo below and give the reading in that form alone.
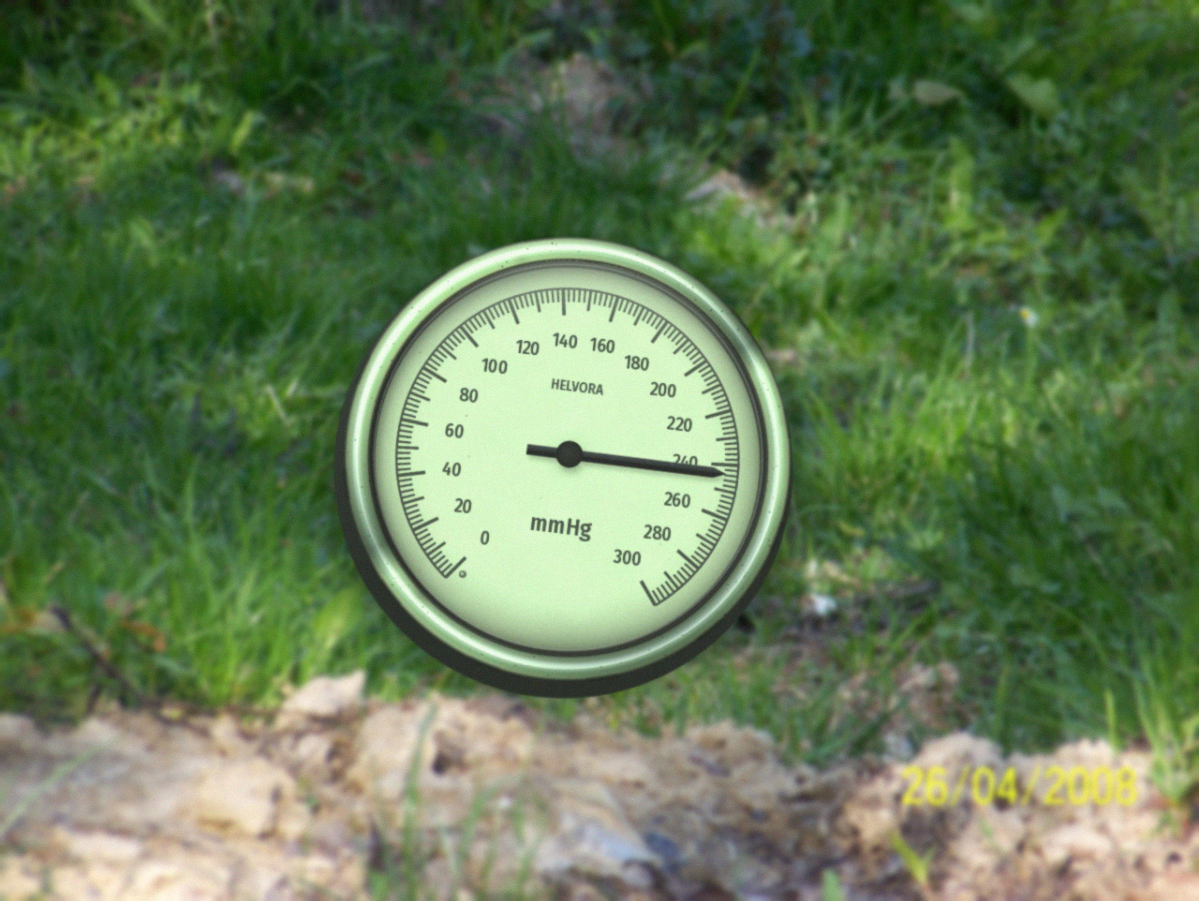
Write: 244 mmHg
